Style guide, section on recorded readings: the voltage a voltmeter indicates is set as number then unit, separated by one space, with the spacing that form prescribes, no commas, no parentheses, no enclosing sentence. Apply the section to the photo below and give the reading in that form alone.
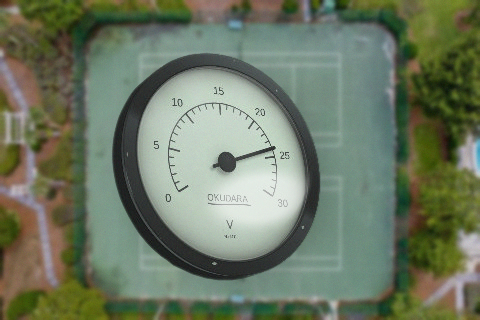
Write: 24 V
